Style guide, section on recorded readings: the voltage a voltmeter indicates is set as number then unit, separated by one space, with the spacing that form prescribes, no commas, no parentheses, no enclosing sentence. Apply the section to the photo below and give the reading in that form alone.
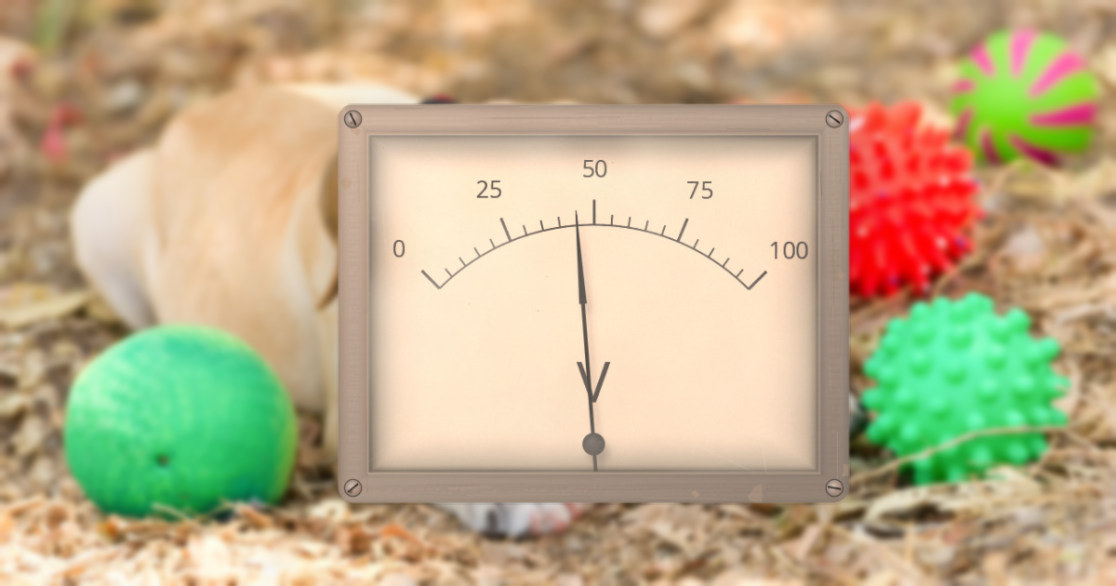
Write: 45 V
